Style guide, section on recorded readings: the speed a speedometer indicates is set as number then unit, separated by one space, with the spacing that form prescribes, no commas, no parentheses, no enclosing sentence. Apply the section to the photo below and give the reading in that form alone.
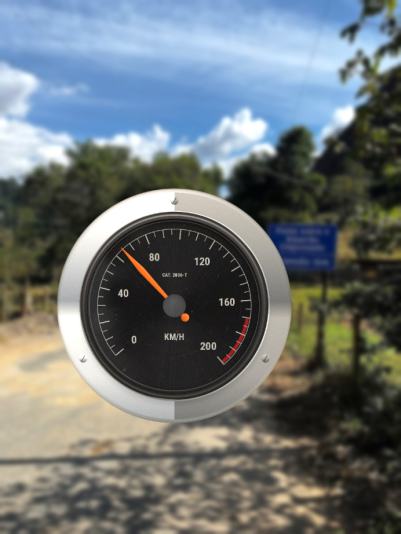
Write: 65 km/h
